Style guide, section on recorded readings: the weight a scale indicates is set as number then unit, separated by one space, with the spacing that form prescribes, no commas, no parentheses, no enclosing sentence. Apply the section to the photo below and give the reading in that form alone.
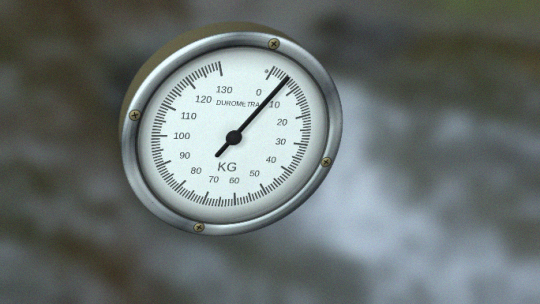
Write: 5 kg
